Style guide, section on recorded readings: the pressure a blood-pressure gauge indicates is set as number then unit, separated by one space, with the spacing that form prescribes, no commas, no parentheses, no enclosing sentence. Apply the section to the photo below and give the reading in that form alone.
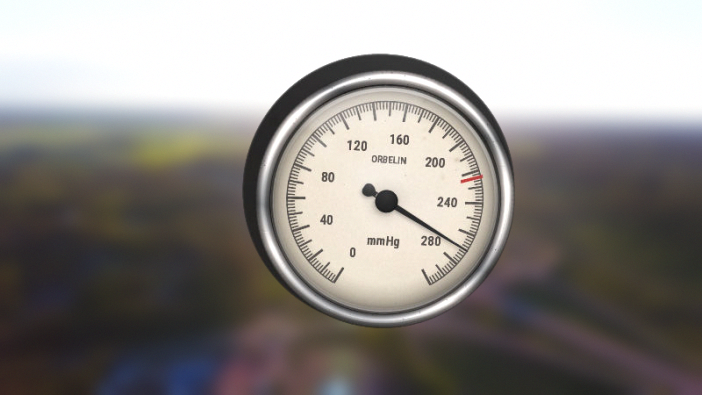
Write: 270 mmHg
